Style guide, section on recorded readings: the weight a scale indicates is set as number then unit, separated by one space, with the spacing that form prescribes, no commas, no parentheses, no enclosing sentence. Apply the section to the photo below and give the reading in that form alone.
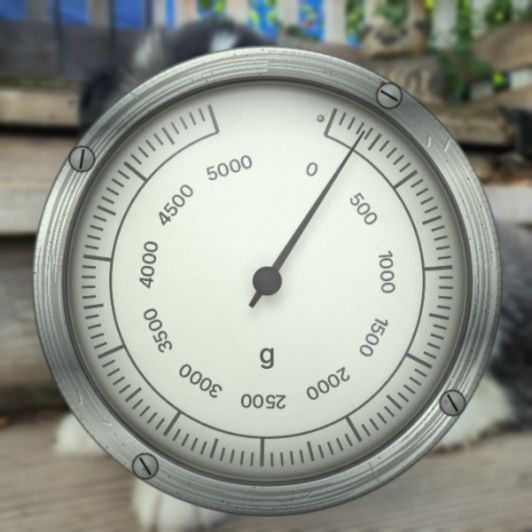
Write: 175 g
